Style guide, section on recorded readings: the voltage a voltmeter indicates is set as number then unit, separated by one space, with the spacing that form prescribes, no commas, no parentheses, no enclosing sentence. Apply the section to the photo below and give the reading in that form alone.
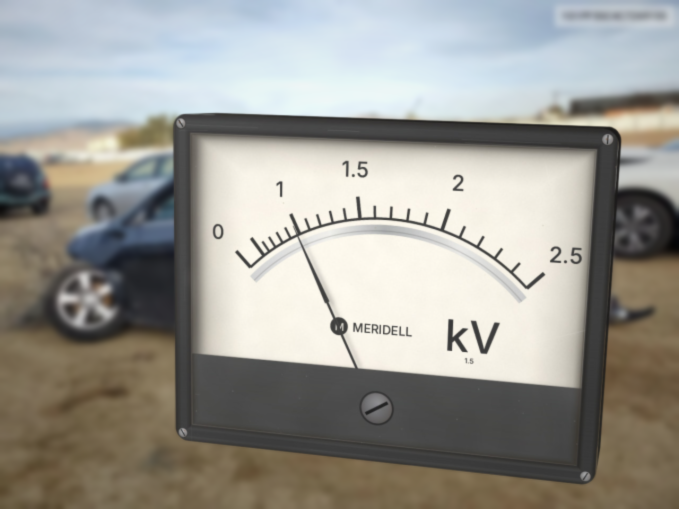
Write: 1 kV
